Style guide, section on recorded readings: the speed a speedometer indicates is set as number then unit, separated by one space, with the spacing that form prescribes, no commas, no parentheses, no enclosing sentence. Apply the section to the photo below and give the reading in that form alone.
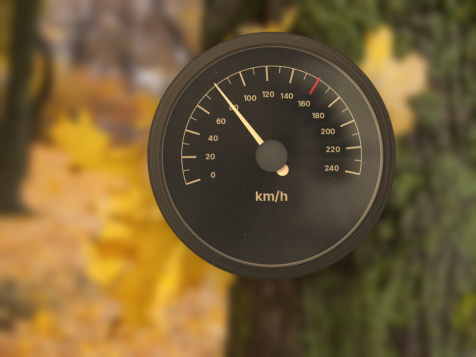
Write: 80 km/h
